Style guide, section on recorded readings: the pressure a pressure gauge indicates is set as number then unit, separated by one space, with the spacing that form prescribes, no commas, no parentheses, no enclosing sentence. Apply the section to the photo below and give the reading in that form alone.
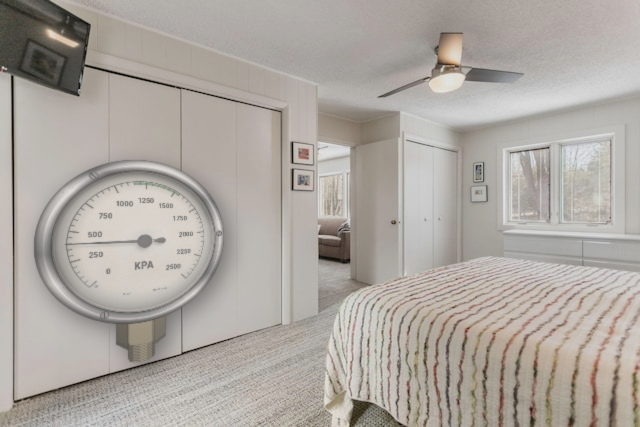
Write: 400 kPa
